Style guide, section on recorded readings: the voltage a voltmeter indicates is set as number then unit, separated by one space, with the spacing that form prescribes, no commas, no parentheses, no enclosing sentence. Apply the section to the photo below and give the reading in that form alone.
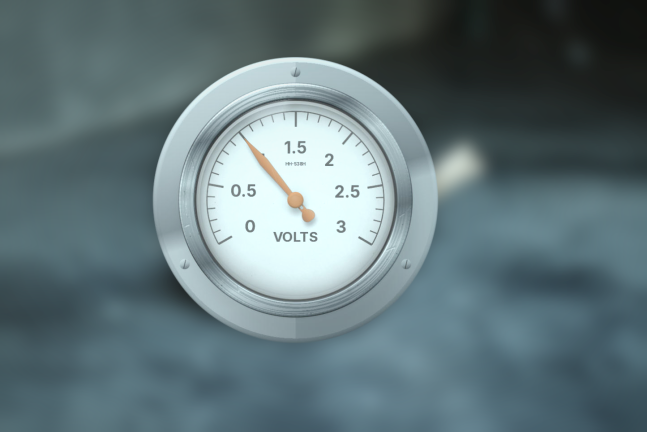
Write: 1 V
